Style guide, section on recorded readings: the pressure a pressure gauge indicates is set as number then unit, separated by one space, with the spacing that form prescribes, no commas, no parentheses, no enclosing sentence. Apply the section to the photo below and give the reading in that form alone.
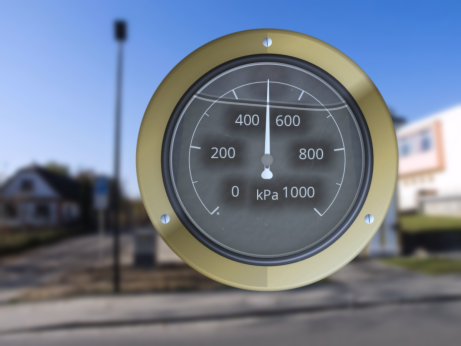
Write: 500 kPa
